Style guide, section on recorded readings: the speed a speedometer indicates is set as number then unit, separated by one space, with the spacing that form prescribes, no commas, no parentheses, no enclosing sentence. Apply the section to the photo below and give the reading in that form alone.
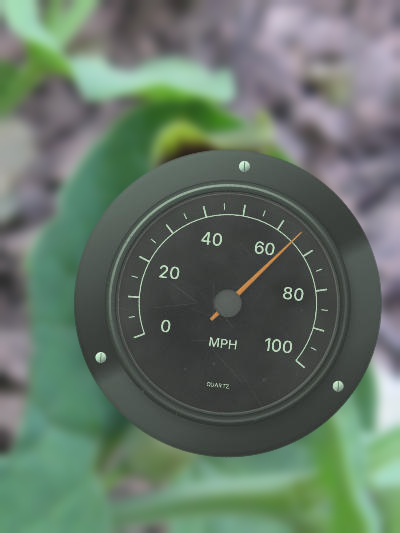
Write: 65 mph
